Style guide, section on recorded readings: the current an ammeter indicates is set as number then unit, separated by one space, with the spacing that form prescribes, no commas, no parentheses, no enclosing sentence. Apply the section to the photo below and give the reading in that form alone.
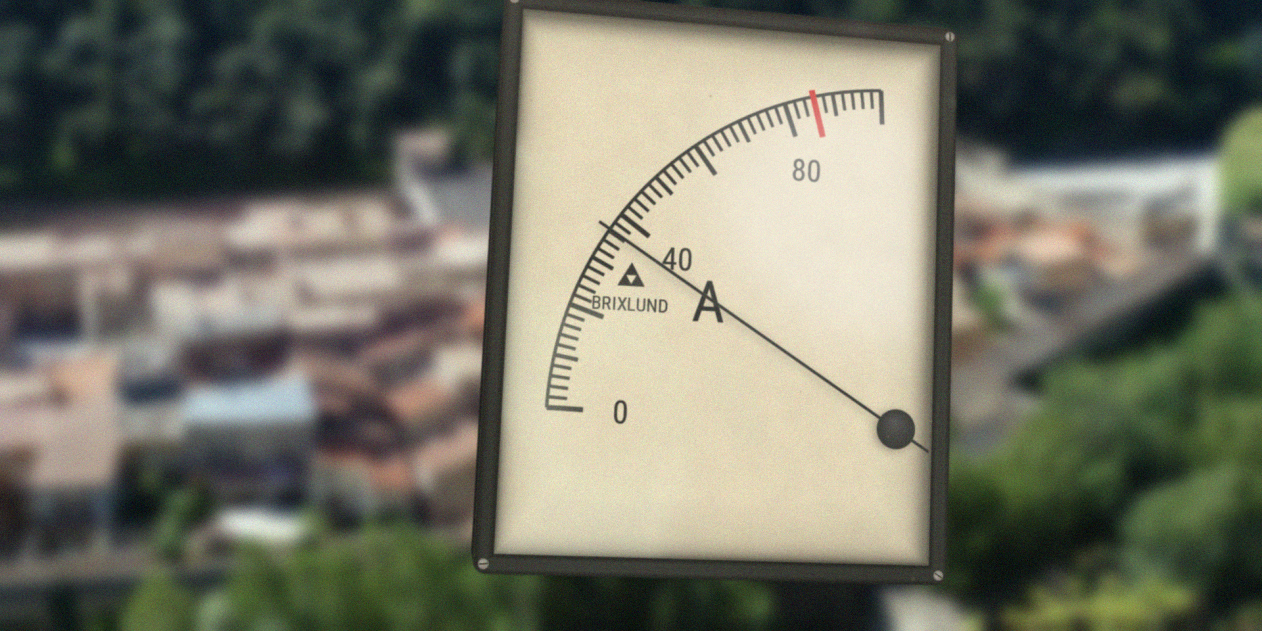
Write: 36 A
